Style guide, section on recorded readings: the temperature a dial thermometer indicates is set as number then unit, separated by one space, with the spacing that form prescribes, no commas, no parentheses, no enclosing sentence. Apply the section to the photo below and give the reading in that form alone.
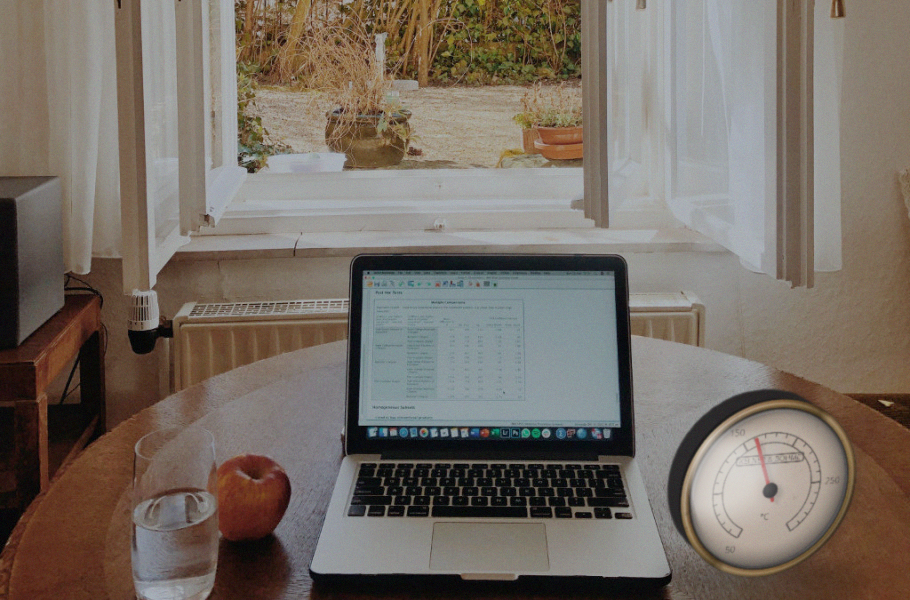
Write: 160 °C
